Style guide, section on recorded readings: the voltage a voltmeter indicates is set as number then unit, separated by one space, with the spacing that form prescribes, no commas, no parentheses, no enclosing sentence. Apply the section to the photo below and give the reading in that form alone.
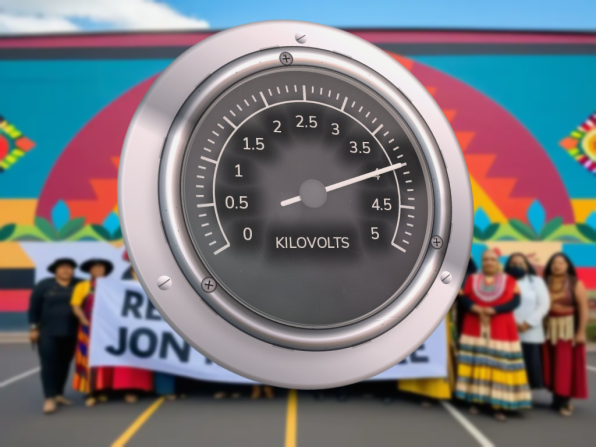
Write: 4 kV
